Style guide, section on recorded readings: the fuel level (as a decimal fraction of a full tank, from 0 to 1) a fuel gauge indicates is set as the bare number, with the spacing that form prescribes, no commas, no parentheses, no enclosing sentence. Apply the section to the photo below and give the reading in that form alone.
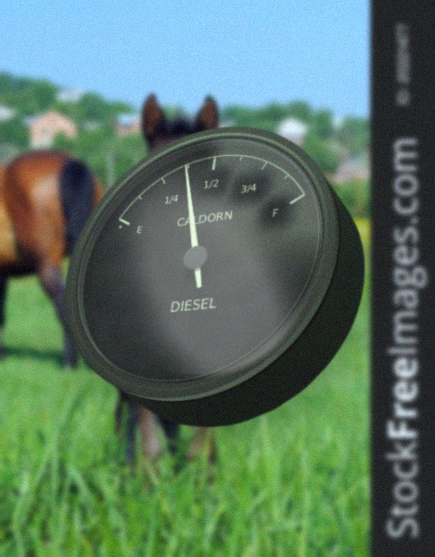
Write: 0.375
